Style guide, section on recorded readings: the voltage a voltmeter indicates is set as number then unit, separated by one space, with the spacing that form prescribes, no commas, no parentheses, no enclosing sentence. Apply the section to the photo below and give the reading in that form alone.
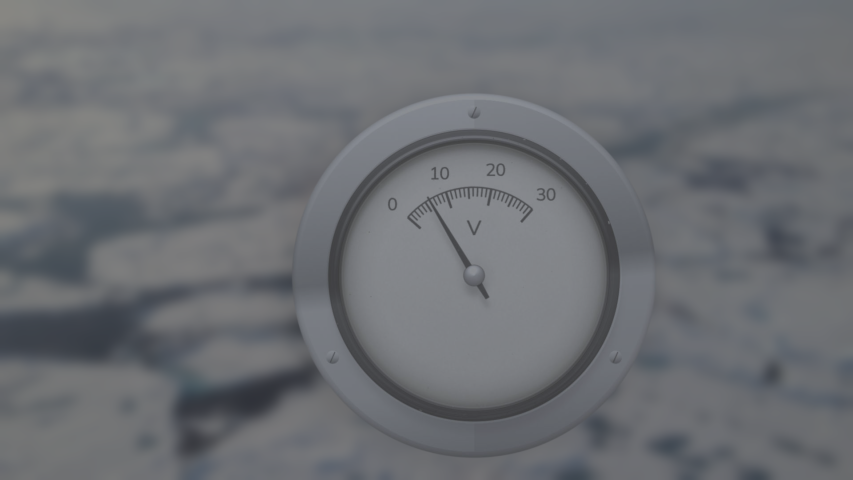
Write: 6 V
